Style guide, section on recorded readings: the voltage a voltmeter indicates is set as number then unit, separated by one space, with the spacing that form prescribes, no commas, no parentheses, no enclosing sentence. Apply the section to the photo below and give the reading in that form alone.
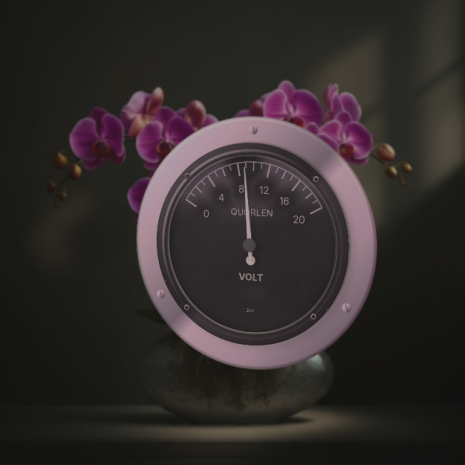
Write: 9 V
